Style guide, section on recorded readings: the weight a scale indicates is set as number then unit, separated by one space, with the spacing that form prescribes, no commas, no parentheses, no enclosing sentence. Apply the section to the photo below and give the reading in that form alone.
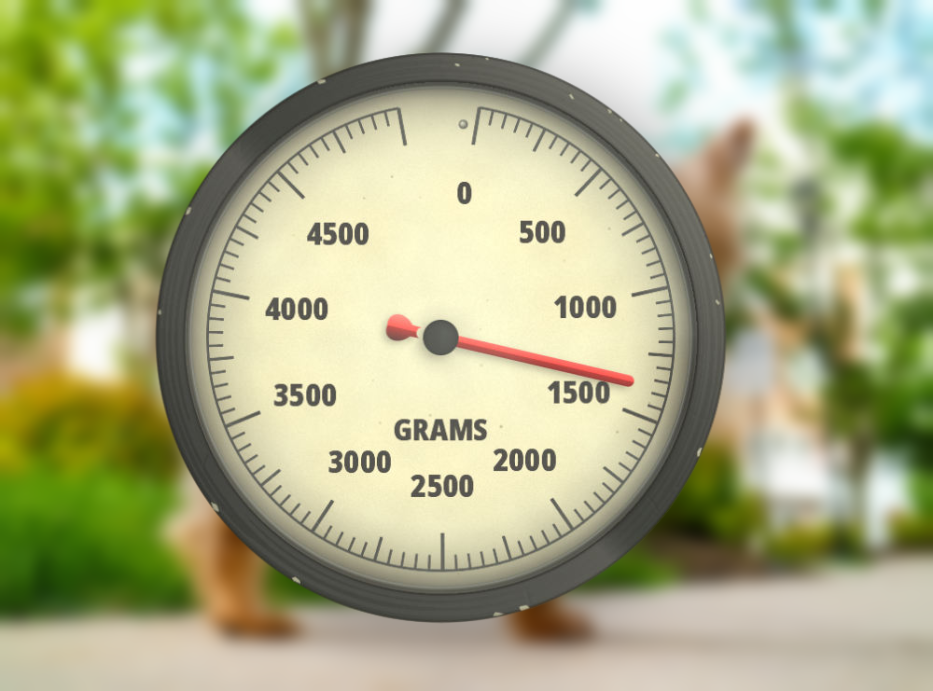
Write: 1375 g
